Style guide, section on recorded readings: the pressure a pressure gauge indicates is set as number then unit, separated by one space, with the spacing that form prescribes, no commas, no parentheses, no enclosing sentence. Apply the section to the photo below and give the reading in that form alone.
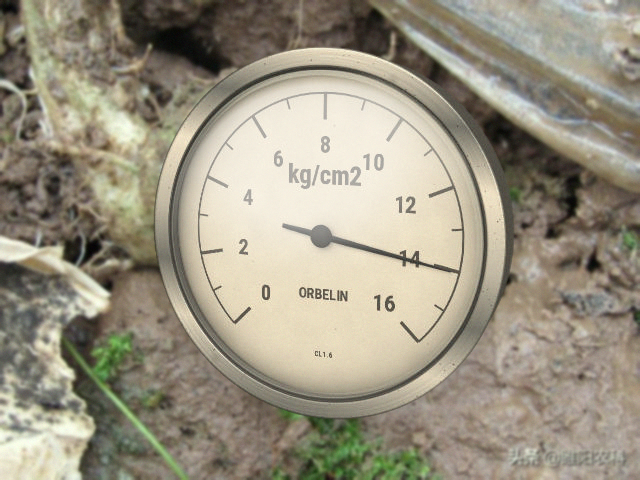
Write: 14 kg/cm²
